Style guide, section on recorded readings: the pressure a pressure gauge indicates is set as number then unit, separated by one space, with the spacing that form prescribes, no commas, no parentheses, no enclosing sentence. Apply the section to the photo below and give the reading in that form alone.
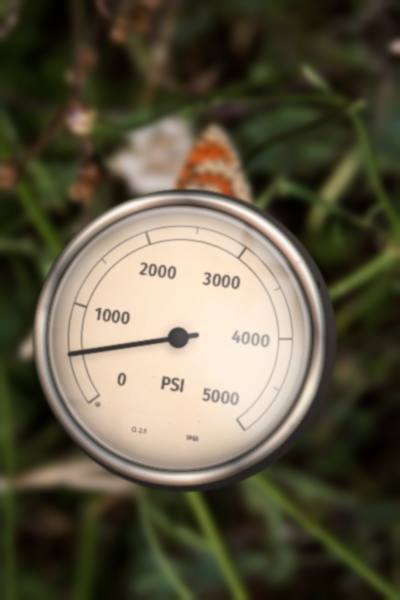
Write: 500 psi
